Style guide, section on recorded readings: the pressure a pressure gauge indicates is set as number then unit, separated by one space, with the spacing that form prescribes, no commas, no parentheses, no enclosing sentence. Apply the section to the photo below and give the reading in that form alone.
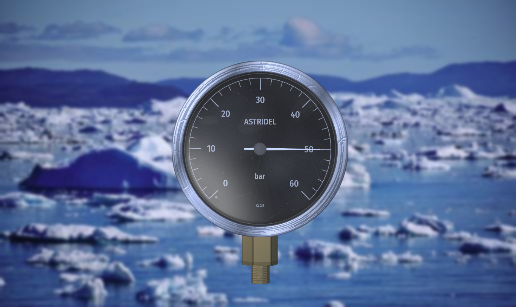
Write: 50 bar
